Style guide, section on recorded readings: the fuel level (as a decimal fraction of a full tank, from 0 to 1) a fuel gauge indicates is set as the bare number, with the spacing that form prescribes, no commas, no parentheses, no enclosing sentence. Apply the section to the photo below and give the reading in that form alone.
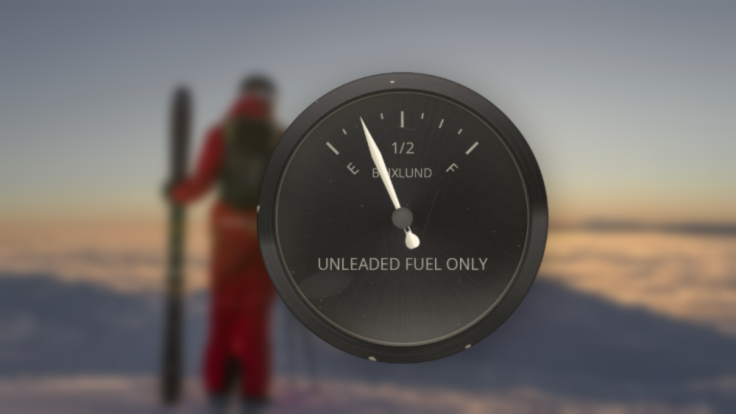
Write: 0.25
